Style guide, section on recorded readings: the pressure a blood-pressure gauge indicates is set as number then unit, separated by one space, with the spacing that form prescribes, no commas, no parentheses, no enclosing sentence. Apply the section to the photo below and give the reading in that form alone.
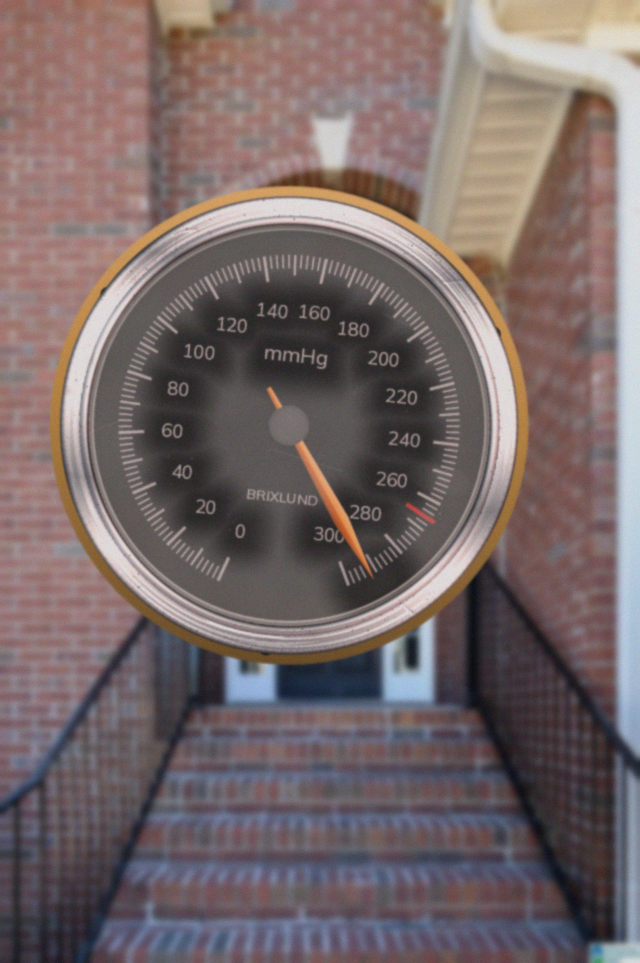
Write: 292 mmHg
